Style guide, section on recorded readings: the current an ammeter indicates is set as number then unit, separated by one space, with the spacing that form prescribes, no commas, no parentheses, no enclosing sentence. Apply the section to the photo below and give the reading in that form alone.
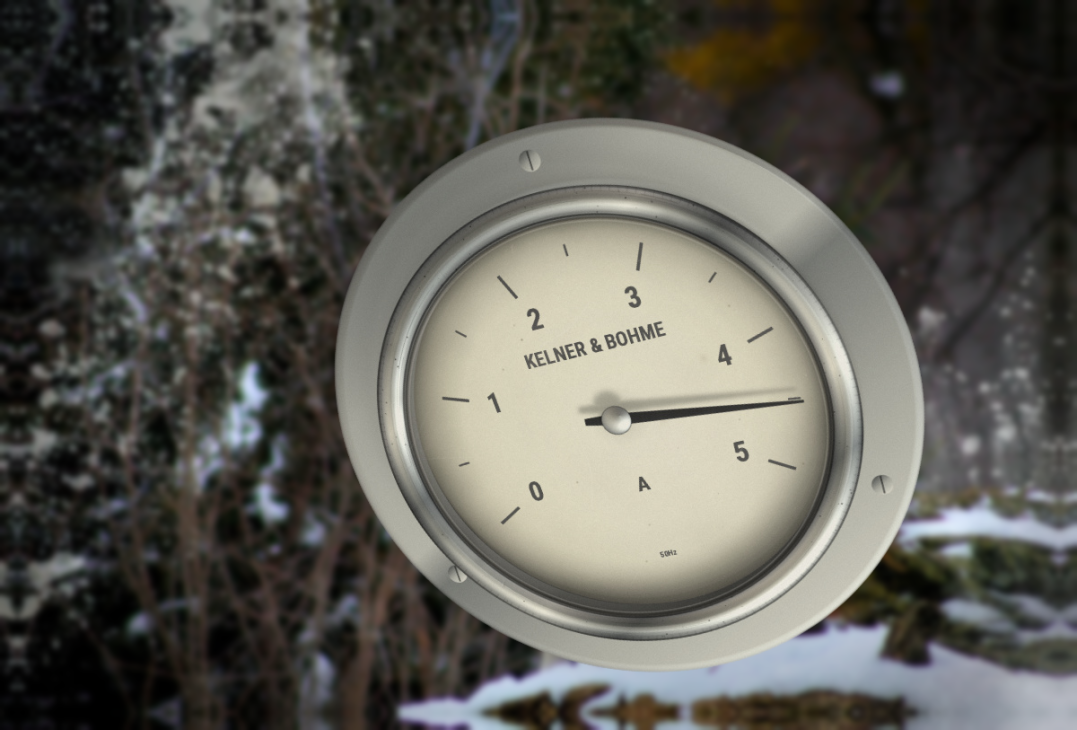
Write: 4.5 A
